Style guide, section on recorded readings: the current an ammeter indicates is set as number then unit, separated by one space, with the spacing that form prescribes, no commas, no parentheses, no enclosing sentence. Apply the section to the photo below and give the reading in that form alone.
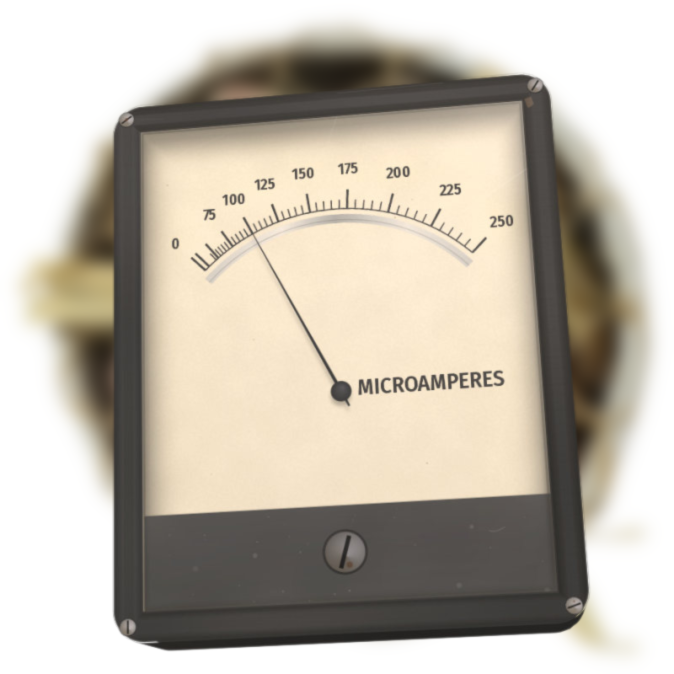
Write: 100 µA
